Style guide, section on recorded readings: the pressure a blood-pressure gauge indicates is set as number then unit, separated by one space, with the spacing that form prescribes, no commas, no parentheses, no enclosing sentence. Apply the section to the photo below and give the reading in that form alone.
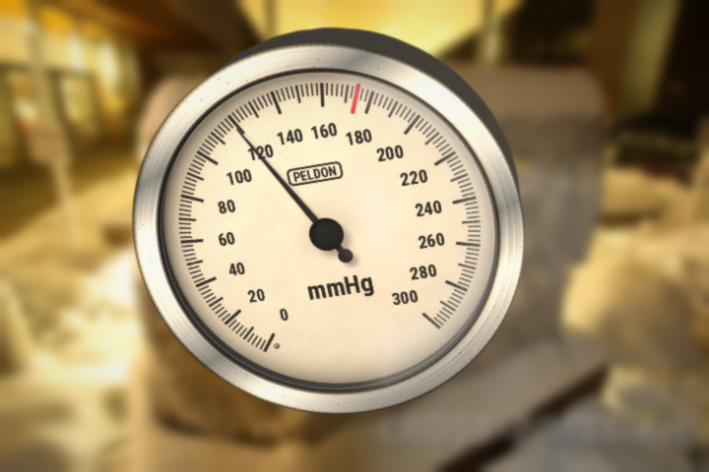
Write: 120 mmHg
